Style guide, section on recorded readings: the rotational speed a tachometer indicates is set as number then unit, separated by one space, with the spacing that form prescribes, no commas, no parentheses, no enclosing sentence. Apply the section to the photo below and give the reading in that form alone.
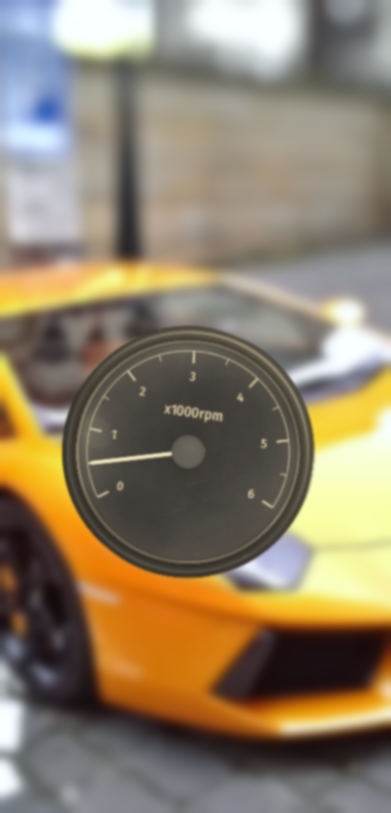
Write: 500 rpm
